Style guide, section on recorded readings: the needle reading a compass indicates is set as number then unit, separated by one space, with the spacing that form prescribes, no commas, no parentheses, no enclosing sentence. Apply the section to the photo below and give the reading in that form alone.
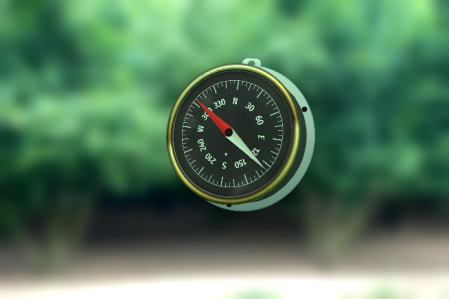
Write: 305 °
